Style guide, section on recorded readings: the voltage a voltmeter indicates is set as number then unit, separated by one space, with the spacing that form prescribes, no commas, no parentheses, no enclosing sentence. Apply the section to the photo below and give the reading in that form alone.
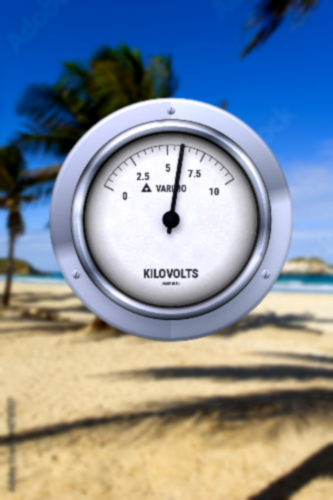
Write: 6 kV
